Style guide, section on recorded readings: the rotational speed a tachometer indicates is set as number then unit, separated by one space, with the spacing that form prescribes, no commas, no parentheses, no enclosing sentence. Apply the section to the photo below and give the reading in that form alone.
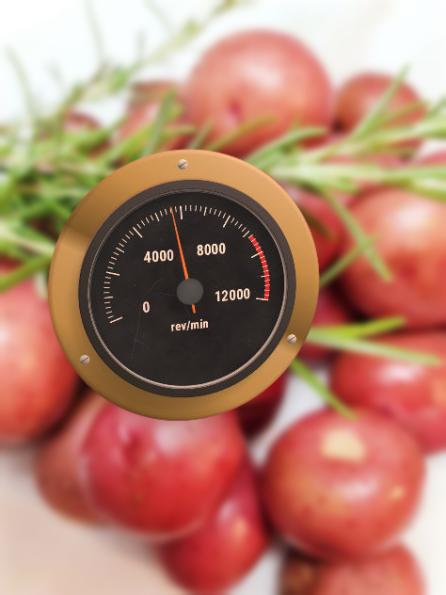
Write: 5600 rpm
